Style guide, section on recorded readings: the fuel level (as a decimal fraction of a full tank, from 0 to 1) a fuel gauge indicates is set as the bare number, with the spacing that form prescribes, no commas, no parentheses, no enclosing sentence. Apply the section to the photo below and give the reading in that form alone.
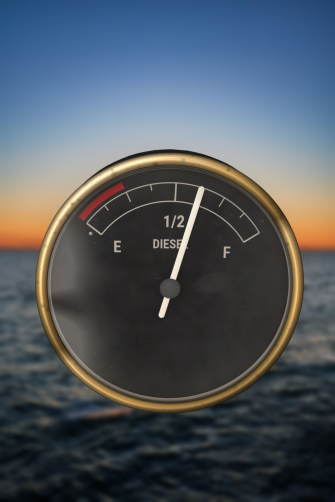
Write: 0.625
